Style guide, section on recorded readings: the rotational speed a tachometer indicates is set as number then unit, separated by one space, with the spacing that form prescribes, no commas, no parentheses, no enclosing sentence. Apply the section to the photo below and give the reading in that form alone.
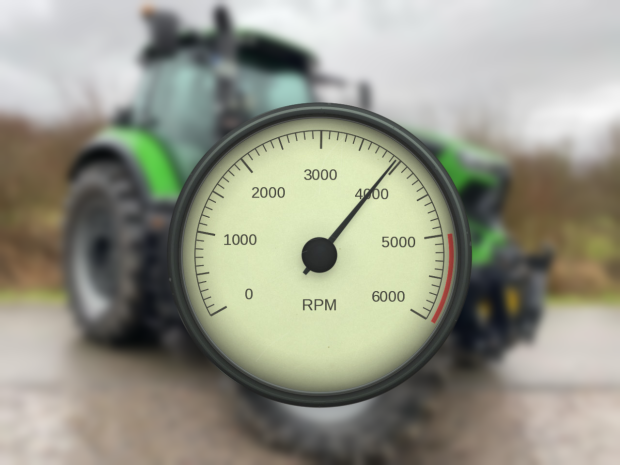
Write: 3950 rpm
